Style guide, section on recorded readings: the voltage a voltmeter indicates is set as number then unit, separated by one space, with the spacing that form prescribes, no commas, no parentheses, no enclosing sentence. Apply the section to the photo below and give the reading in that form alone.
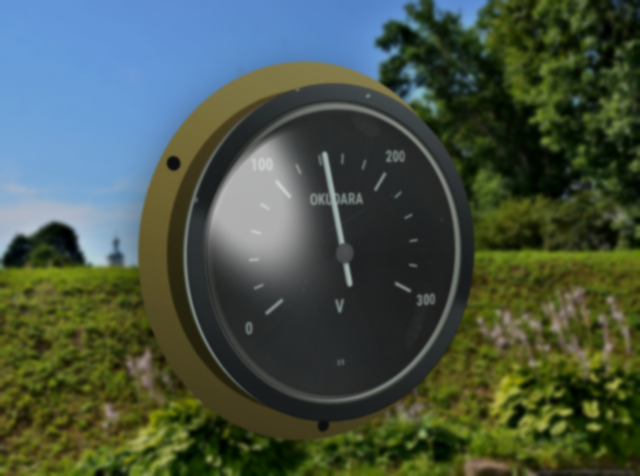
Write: 140 V
